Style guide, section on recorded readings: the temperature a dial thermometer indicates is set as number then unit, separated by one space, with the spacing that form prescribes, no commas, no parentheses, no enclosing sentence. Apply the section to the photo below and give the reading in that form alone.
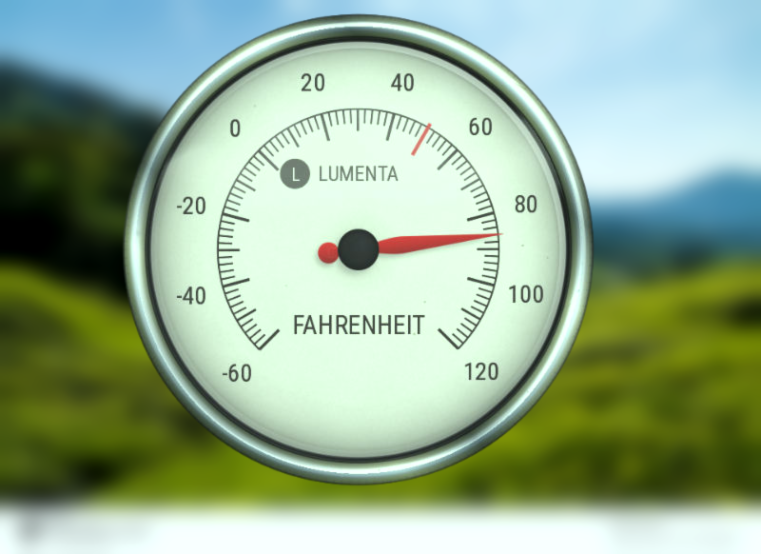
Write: 86 °F
